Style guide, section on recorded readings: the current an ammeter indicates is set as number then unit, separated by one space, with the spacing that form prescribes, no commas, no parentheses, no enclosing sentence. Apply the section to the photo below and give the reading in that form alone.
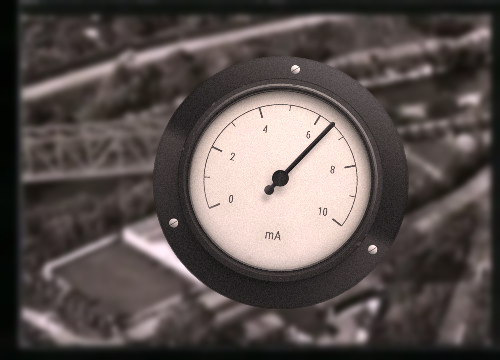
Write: 6.5 mA
